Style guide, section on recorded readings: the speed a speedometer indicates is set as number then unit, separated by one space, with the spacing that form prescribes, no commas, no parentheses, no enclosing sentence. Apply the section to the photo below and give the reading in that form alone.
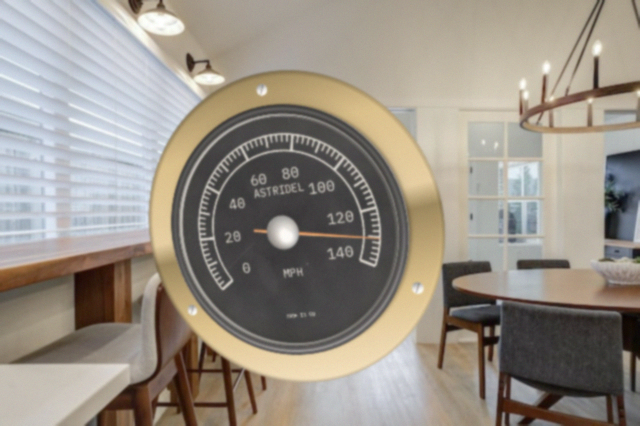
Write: 130 mph
